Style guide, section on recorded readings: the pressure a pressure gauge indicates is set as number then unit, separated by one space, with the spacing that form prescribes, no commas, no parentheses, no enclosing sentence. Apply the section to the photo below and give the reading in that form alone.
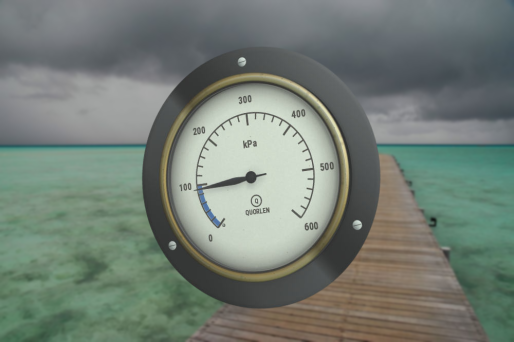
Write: 90 kPa
